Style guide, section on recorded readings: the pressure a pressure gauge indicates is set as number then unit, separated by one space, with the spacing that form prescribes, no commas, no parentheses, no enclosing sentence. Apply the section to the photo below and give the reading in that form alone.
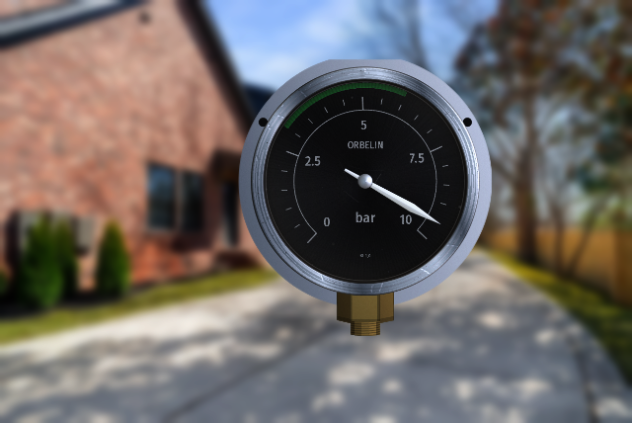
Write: 9.5 bar
